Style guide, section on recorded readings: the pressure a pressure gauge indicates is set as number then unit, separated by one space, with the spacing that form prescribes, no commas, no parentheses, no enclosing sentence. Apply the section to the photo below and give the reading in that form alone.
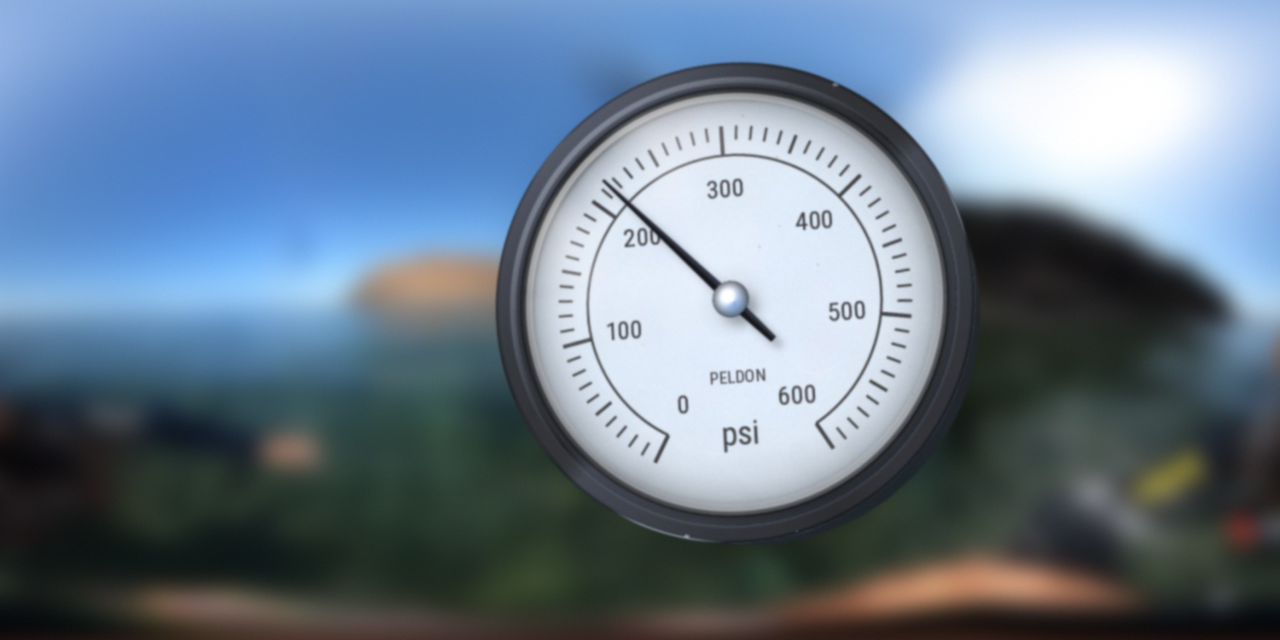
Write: 215 psi
